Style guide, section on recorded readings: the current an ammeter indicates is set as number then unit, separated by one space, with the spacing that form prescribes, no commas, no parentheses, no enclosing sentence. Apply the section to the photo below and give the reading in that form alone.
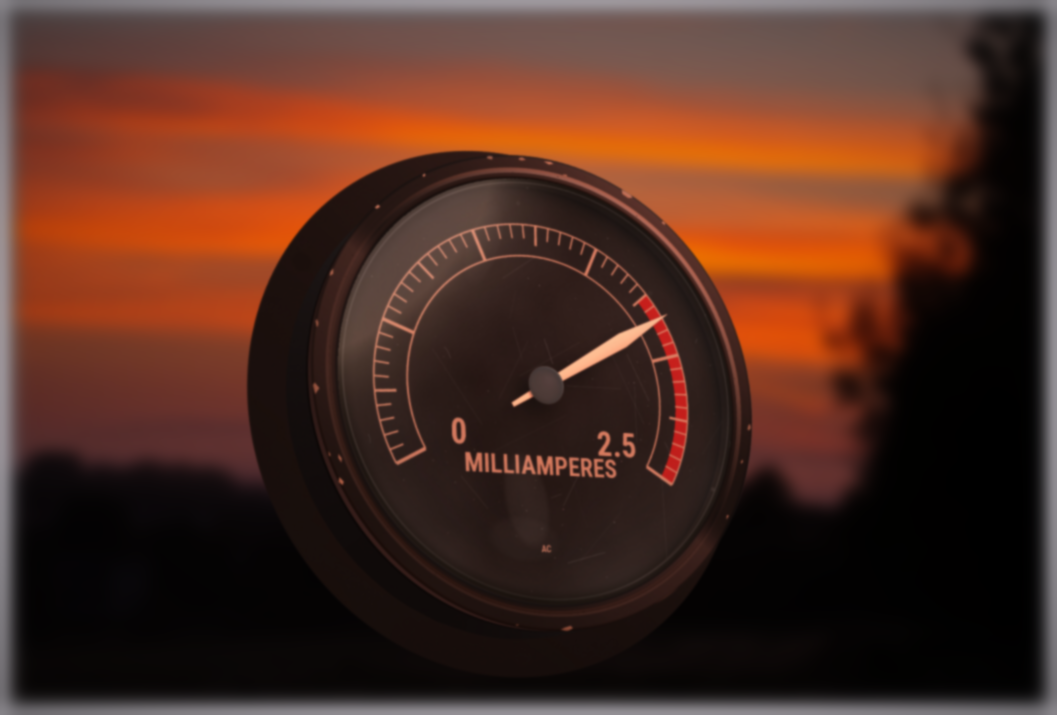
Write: 1.85 mA
